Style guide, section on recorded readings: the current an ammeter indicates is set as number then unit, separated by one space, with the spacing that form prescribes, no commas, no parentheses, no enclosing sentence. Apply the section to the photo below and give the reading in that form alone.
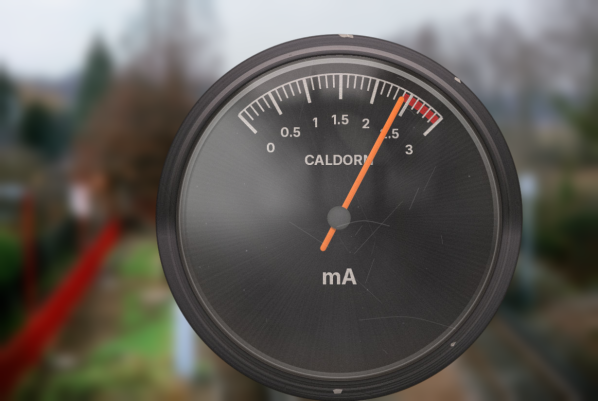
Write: 2.4 mA
